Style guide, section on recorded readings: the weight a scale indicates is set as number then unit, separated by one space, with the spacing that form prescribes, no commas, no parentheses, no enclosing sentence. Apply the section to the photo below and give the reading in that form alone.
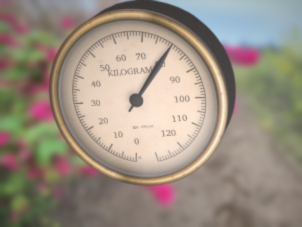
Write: 80 kg
